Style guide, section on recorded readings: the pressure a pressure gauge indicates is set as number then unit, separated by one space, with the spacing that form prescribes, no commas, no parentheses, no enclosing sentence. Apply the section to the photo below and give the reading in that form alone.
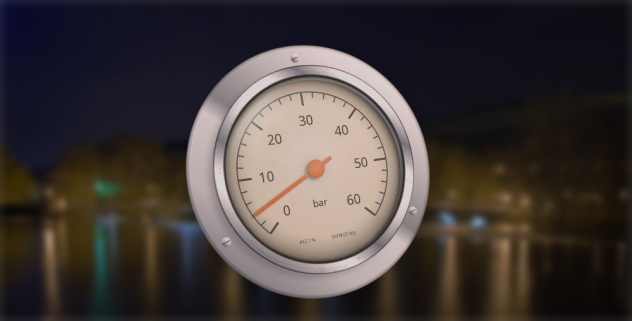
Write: 4 bar
